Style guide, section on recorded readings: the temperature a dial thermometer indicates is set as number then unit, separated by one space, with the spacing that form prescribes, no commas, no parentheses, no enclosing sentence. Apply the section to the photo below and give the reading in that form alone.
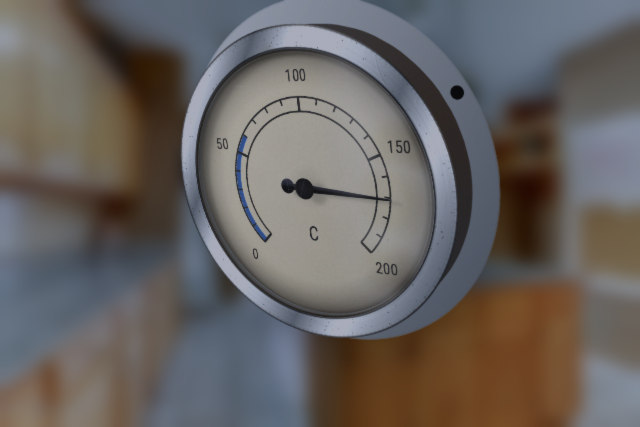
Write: 170 °C
